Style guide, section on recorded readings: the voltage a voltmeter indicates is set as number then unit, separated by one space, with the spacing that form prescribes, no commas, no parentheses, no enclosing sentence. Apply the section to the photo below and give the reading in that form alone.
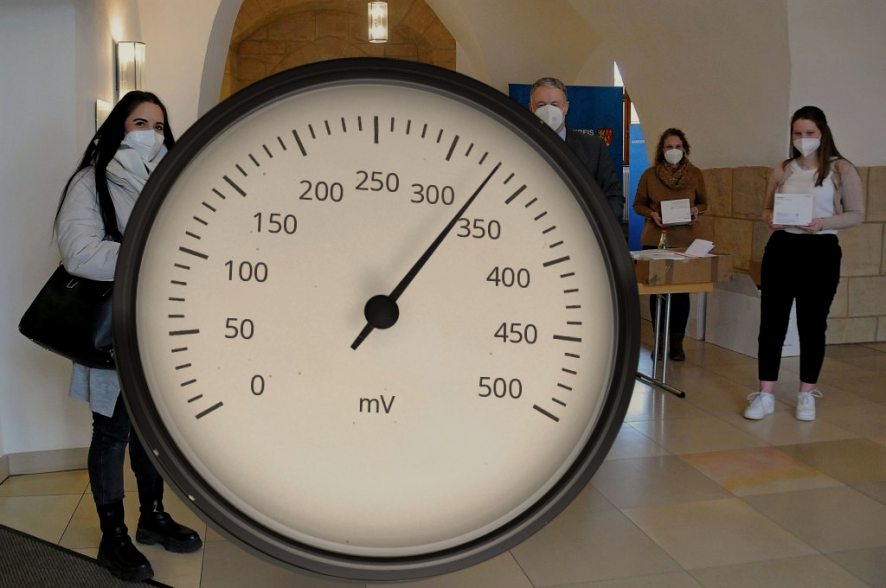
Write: 330 mV
